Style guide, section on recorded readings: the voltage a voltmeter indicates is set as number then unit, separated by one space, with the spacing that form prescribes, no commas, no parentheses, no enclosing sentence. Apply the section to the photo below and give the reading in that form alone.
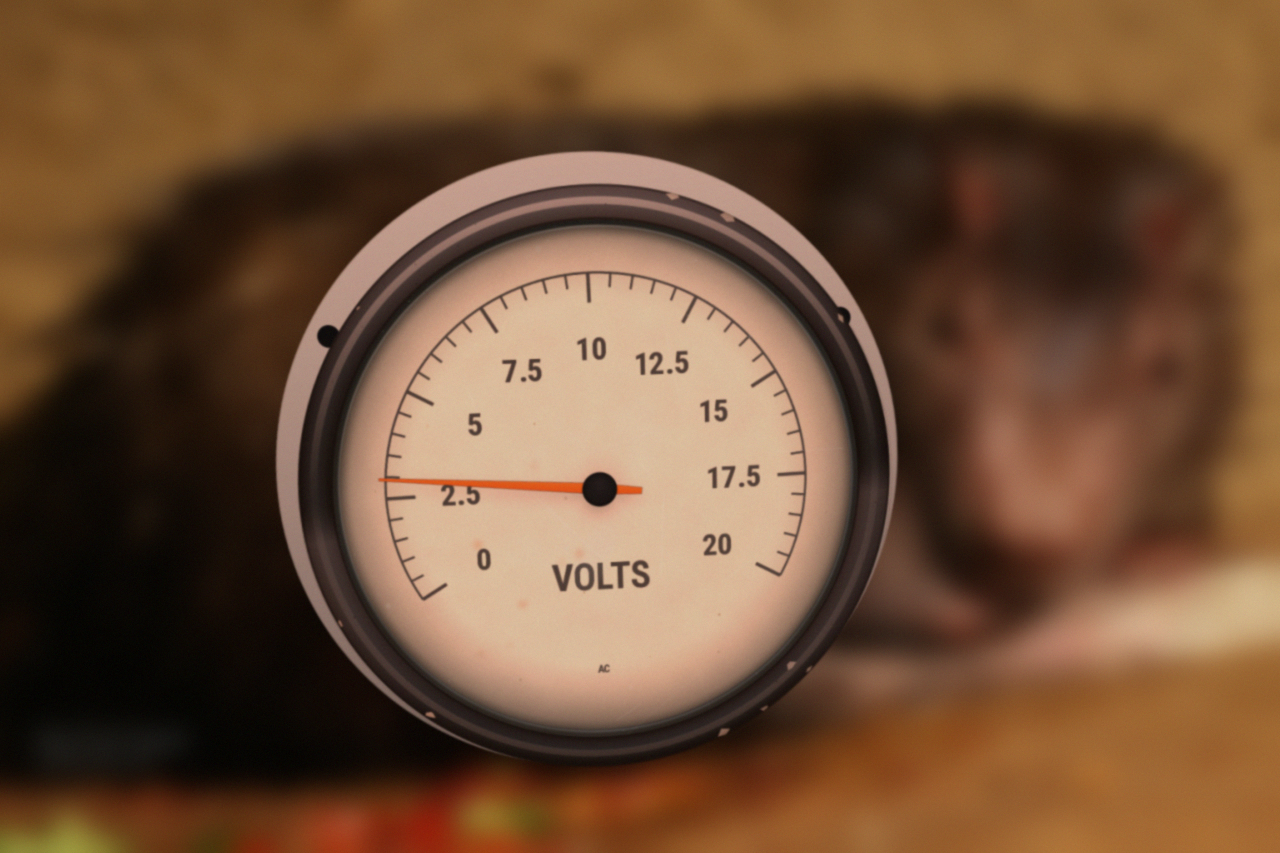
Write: 3 V
